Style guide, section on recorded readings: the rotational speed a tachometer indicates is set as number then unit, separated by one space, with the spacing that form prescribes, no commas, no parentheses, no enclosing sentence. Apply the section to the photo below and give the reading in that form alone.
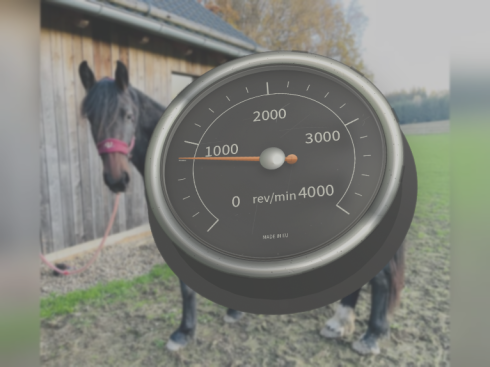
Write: 800 rpm
